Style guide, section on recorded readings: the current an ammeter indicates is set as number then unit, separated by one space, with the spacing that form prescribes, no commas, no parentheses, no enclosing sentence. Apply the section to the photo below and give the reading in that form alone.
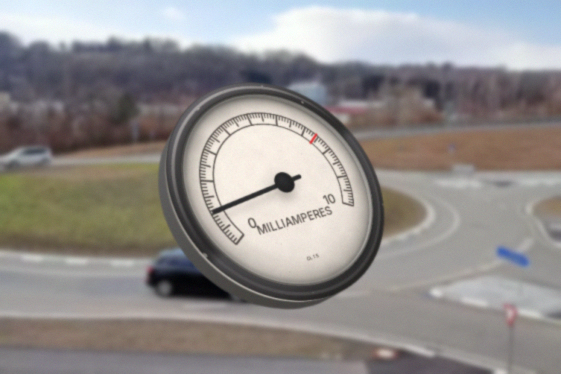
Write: 1 mA
